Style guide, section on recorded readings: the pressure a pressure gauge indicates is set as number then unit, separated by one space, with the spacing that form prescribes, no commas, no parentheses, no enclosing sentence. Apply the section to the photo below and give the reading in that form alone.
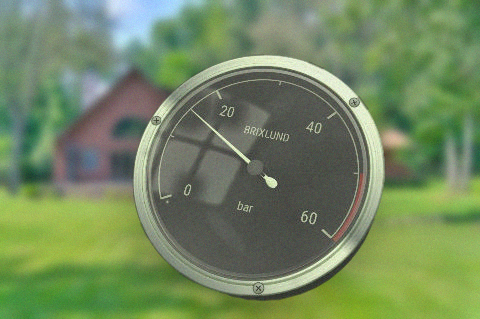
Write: 15 bar
